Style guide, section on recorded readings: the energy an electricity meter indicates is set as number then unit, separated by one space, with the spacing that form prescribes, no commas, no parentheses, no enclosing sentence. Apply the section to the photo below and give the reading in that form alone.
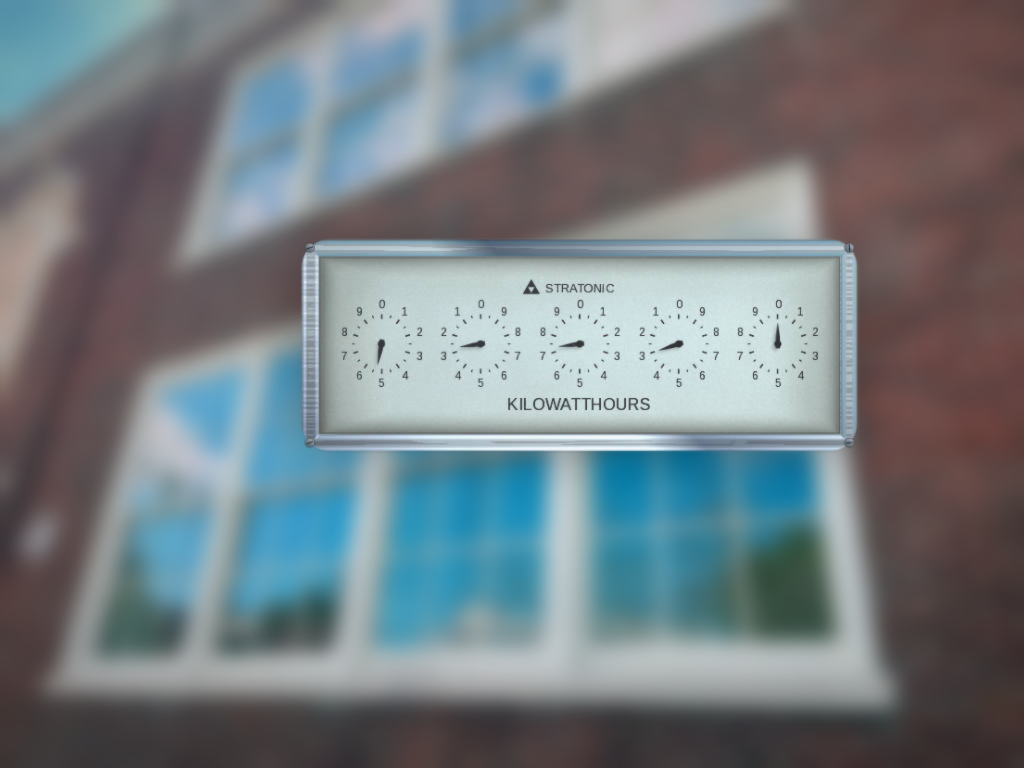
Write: 52730 kWh
